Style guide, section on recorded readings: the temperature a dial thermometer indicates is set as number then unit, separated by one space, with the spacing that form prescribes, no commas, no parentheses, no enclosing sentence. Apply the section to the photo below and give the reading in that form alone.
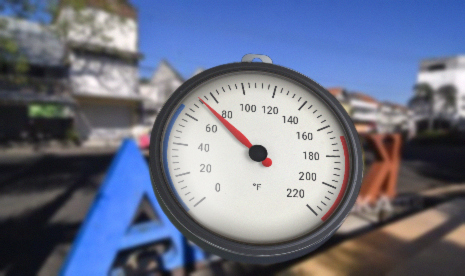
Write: 72 °F
